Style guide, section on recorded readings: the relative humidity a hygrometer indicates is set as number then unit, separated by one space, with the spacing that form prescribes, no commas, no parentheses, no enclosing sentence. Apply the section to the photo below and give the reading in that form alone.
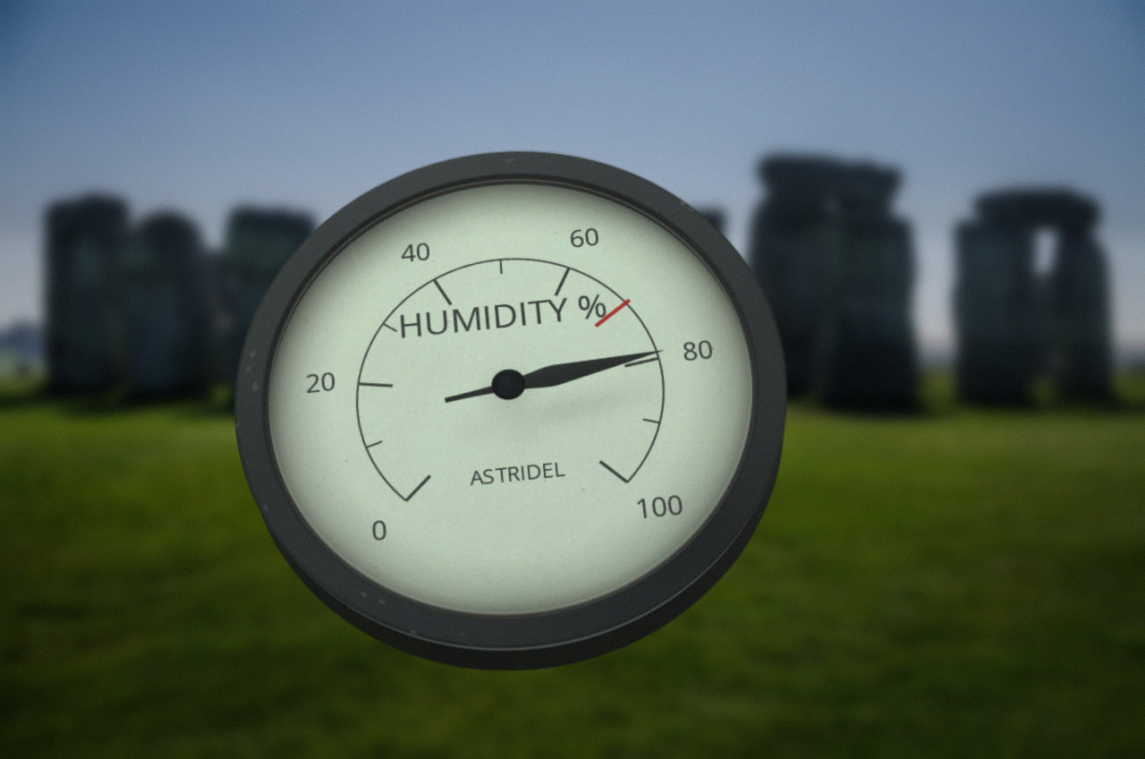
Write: 80 %
